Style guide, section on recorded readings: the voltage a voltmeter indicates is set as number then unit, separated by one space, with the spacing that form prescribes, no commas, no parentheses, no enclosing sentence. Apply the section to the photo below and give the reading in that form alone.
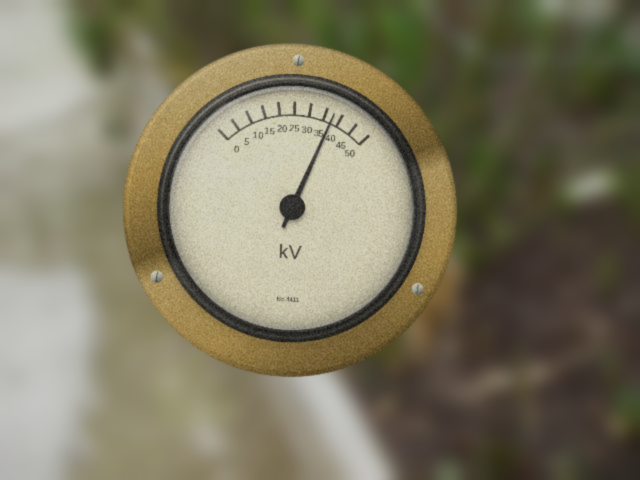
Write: 37.5 kV
